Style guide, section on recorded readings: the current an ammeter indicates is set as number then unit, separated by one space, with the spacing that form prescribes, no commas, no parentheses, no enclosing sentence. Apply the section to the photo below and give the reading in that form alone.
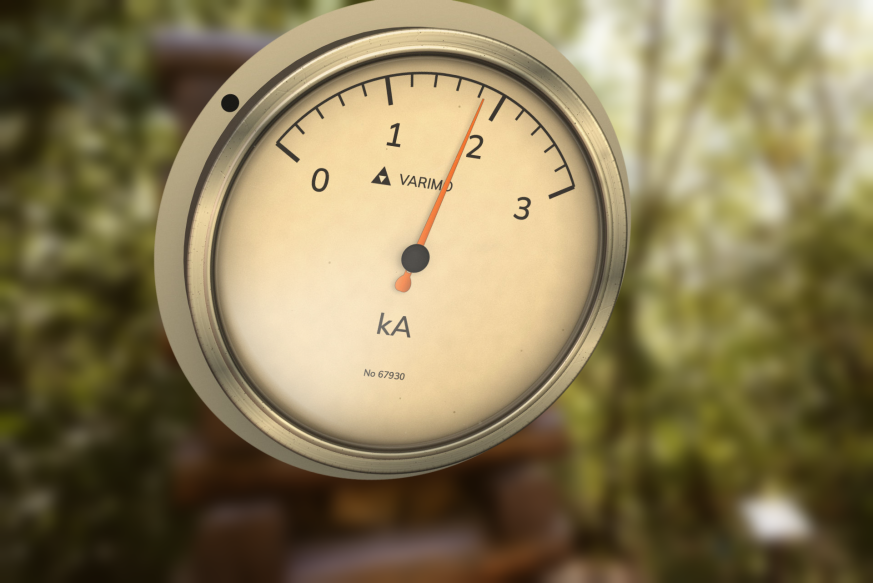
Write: 1.8 kA
